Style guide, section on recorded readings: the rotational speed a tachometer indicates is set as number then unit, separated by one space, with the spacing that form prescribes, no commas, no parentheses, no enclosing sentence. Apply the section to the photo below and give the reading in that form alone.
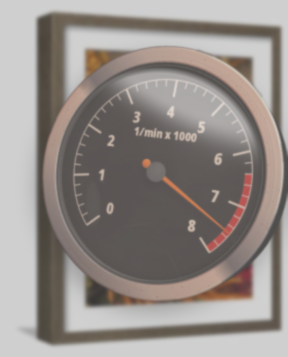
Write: 7500 rpm
